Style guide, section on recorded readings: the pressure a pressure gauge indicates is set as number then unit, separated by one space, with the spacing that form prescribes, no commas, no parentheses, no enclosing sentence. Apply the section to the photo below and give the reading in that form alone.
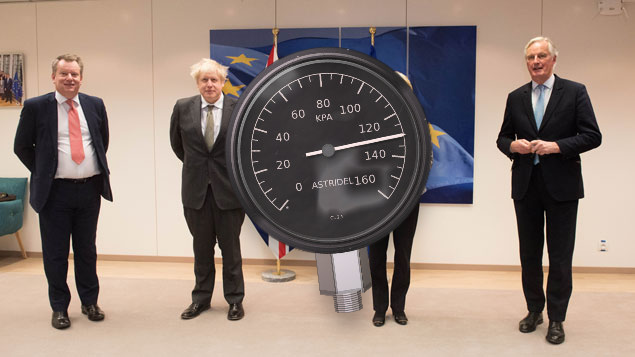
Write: 130 kPa
